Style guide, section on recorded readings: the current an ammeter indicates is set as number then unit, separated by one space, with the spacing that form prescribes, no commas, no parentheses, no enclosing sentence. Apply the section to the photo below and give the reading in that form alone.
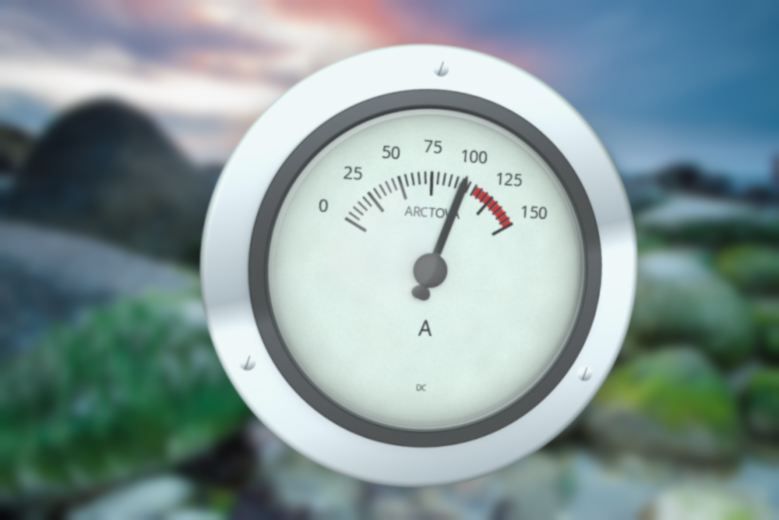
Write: 100 A
